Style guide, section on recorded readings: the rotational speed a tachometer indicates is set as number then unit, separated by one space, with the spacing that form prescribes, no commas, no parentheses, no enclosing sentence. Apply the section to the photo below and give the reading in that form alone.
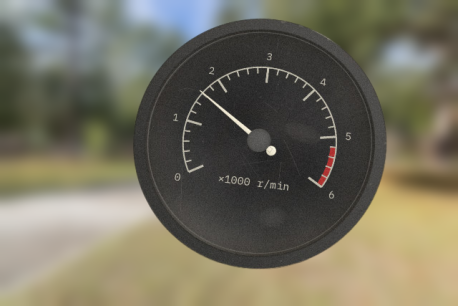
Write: 1600 rpm
